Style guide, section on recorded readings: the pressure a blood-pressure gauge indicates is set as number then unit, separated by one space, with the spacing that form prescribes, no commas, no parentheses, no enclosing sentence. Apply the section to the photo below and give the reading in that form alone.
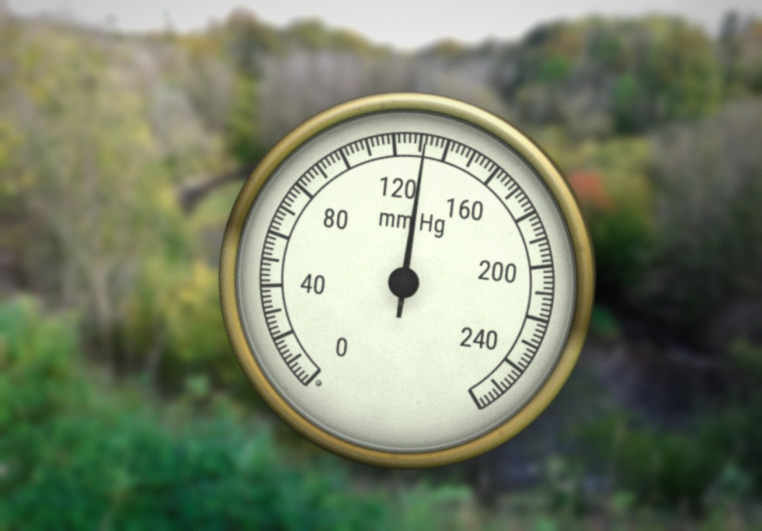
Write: 132 mmHg
